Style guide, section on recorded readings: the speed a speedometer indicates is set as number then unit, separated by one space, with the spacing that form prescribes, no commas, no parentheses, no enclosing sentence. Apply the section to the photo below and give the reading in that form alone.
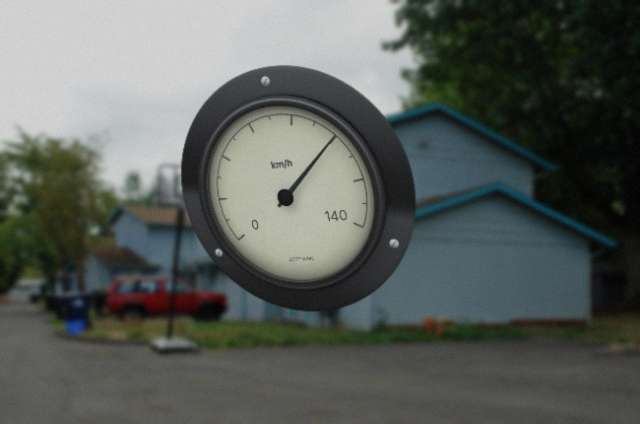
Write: 100 km/h
